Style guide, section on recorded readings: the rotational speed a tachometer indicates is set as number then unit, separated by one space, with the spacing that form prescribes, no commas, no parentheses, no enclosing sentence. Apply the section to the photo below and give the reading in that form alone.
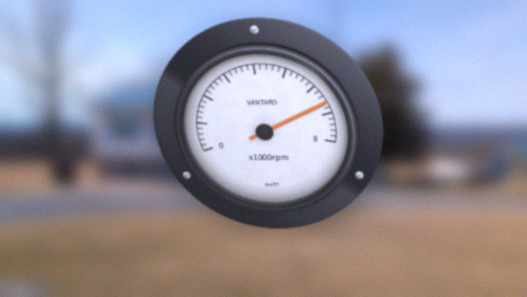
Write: 6600 rpm
